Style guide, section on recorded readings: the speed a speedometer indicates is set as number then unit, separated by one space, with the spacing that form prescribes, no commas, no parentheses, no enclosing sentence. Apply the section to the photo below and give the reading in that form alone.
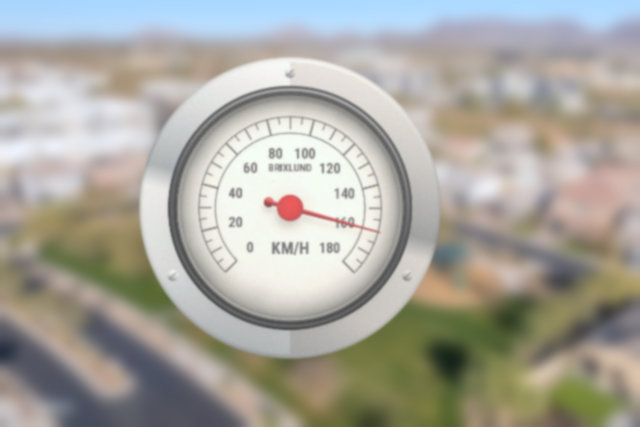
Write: 160 km/h
